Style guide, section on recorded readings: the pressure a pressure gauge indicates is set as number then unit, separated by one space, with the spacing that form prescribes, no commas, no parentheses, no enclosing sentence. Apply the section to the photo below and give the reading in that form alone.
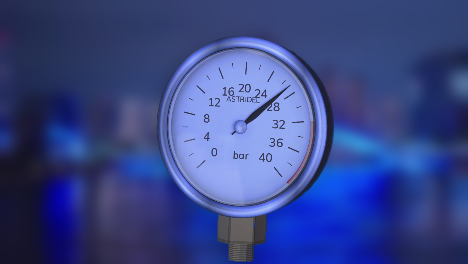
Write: 27 bar
